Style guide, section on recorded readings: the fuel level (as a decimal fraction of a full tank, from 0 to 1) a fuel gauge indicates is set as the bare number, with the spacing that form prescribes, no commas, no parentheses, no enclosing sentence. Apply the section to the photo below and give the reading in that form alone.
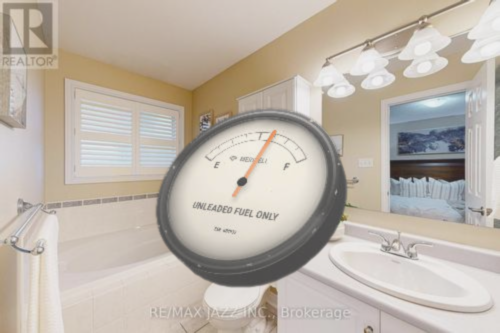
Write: 0.625
